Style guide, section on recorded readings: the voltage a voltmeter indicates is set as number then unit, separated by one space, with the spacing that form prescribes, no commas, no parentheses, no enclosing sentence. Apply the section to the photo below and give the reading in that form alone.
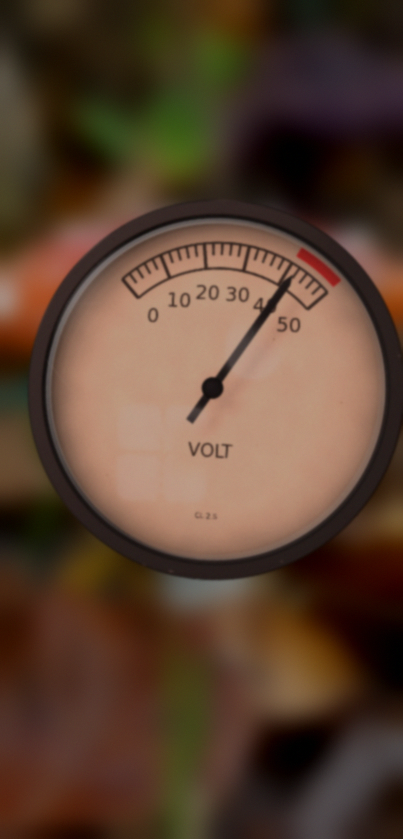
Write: 42 V
